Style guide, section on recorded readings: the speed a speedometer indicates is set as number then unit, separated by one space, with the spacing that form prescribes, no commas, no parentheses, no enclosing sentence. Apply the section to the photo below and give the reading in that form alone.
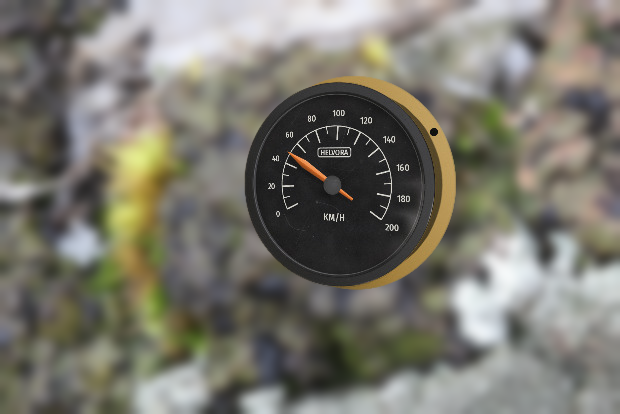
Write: 50 km/h
